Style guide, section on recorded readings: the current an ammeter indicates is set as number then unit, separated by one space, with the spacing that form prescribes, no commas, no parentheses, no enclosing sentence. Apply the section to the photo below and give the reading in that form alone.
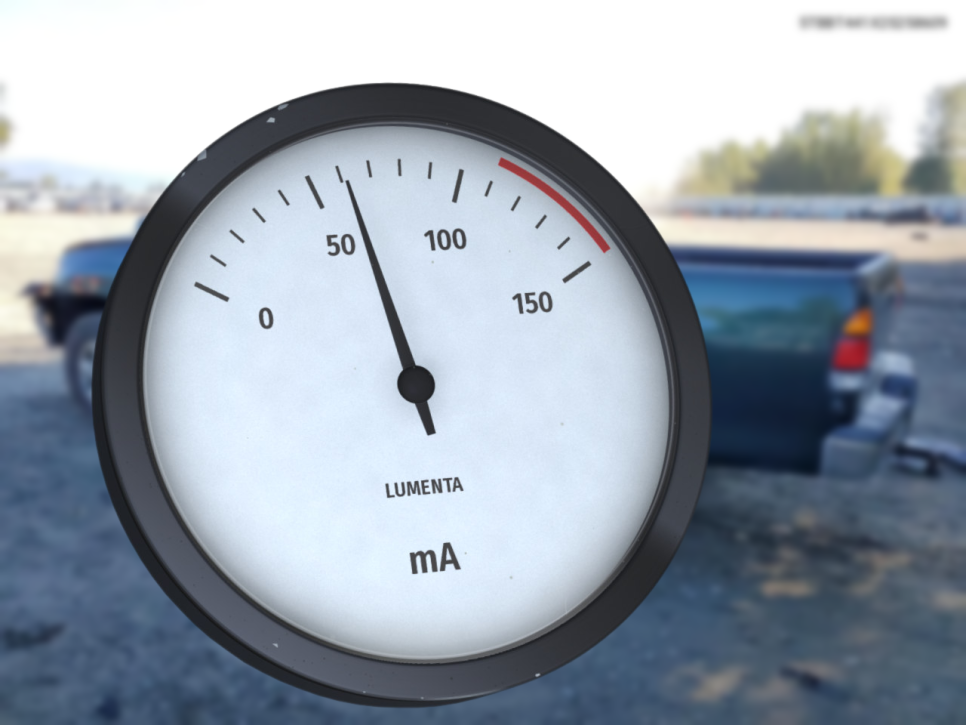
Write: 60 mA
